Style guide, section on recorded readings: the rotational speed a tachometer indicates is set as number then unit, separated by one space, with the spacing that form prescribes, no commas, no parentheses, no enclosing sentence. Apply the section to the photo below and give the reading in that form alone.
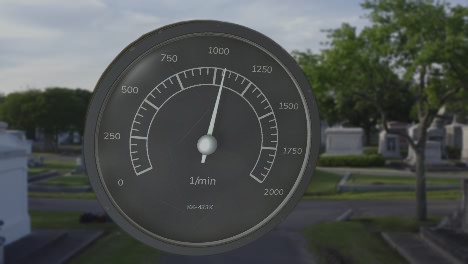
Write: 1050 rpm
